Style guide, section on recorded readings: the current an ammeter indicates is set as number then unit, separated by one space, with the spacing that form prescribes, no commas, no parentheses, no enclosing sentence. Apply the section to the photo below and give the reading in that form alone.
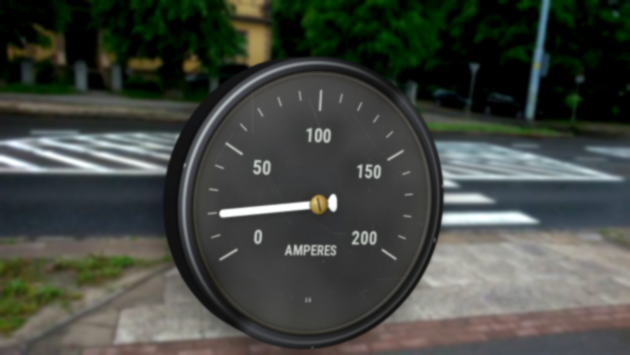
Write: 20 A
